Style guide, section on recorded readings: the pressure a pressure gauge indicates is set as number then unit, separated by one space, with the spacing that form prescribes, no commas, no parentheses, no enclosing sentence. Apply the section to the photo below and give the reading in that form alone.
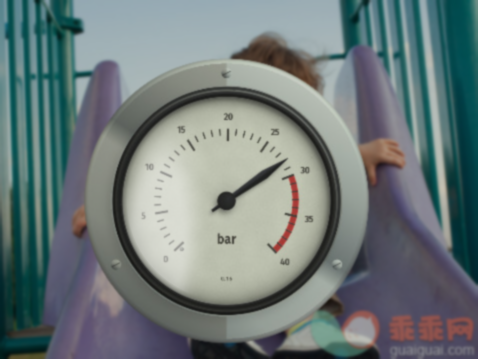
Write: 28 bar
